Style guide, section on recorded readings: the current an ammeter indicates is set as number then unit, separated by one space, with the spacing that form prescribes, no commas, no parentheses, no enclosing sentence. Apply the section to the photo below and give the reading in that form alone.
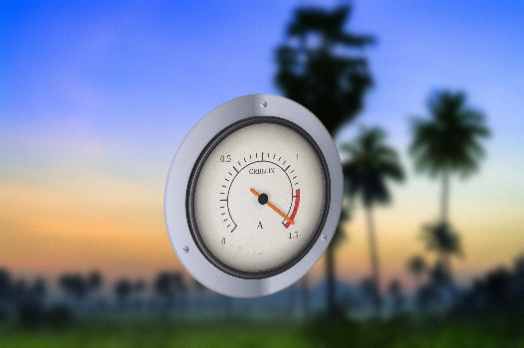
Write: 1.45 A
